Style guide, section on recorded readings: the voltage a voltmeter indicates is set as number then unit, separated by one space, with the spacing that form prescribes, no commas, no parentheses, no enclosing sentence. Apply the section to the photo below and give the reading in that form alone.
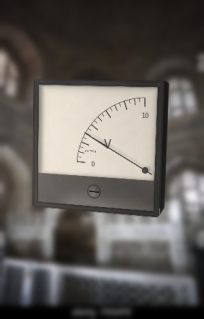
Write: 3 V
